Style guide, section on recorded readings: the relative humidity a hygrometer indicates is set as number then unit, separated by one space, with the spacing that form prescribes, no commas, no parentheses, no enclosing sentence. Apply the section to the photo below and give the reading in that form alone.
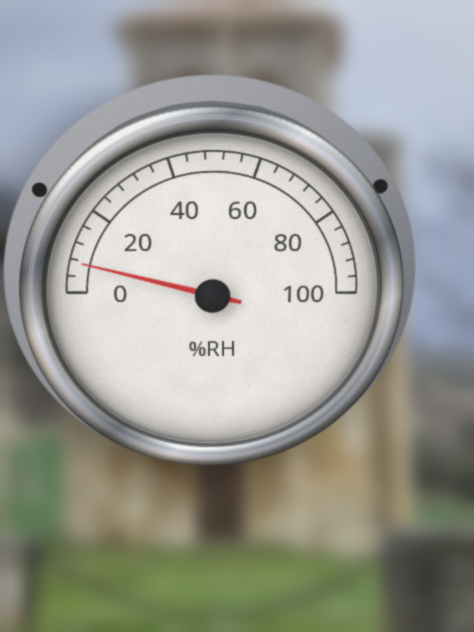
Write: 8 %
